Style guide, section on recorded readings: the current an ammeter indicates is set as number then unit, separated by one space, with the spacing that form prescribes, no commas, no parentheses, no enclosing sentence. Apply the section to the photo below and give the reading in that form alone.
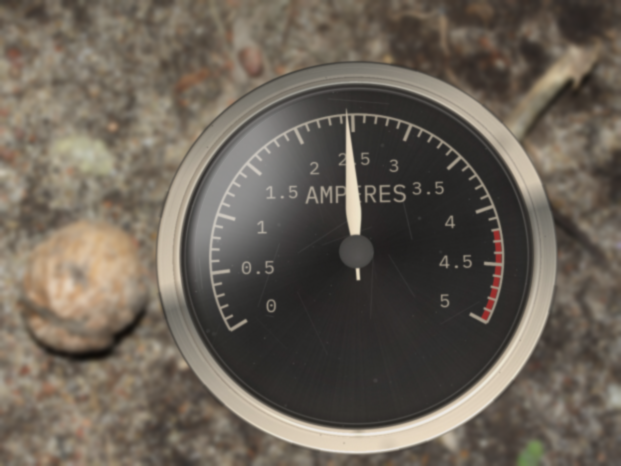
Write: 2.45 A
